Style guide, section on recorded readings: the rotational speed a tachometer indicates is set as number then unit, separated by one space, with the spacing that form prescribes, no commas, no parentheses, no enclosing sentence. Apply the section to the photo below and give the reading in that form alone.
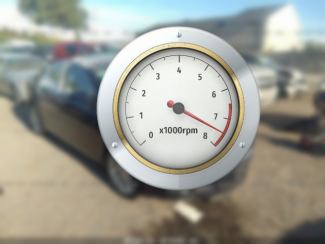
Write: 7500 rpm
